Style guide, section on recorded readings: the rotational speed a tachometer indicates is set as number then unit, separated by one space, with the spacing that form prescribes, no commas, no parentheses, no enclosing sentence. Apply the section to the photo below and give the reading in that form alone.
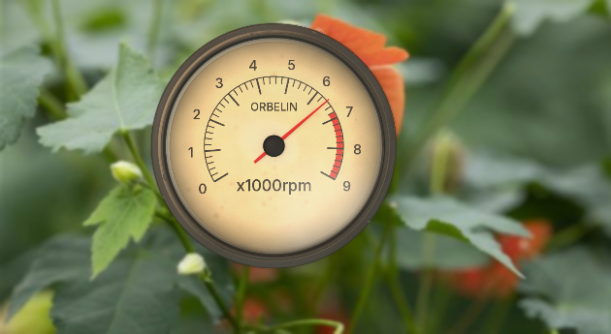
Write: 6400 rpm
